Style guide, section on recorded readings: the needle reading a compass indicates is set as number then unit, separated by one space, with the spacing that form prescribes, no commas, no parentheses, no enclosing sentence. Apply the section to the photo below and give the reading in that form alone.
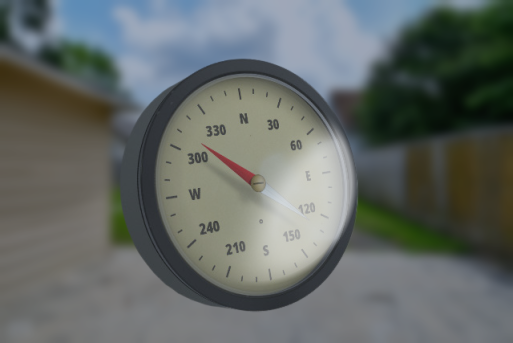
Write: 310 °
